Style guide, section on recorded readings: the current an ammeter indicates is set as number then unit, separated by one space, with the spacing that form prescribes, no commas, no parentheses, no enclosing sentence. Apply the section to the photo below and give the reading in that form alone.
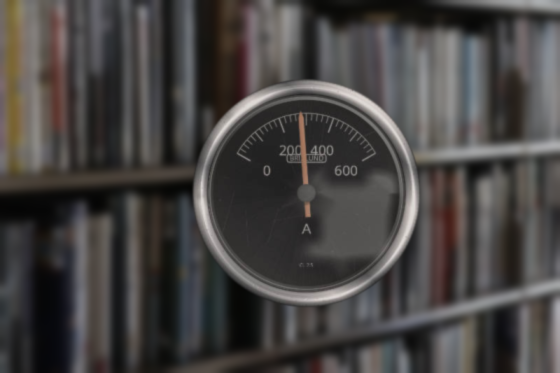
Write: 280 A
